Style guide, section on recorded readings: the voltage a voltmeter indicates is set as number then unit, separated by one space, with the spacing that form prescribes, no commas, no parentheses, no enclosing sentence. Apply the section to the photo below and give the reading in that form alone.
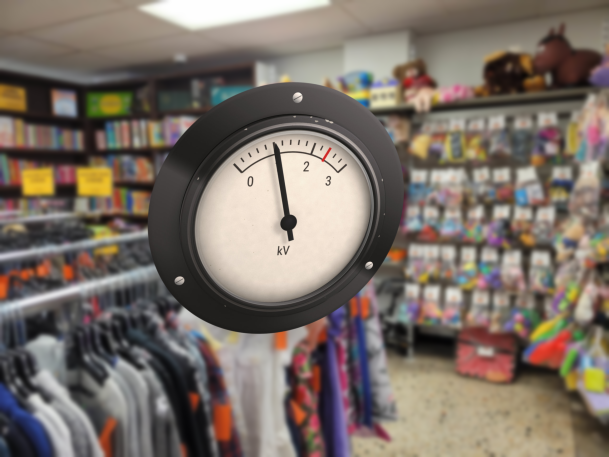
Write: 1 kV
